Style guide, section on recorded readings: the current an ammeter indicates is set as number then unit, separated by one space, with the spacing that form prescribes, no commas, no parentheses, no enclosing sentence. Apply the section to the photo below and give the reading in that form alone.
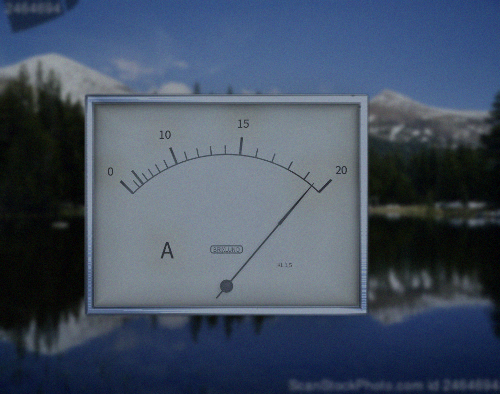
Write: 19.5 A
